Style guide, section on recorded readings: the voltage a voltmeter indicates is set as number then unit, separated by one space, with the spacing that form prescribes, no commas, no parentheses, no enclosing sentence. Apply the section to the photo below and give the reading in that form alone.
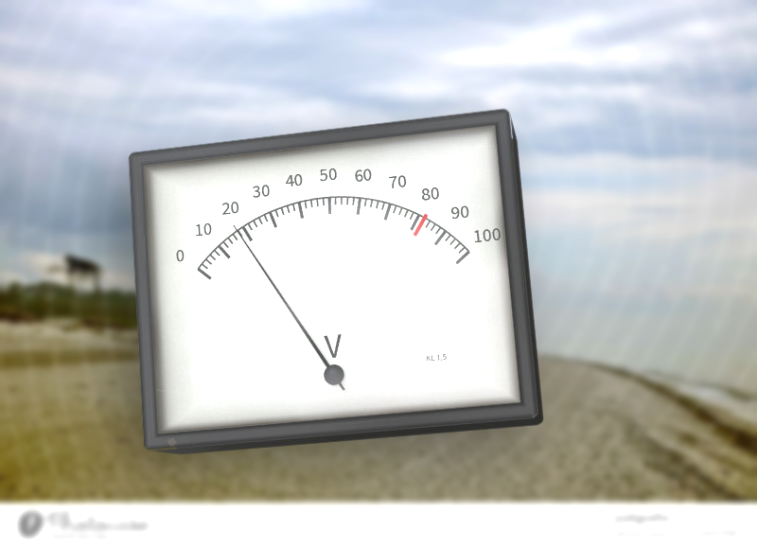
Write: 18 V
